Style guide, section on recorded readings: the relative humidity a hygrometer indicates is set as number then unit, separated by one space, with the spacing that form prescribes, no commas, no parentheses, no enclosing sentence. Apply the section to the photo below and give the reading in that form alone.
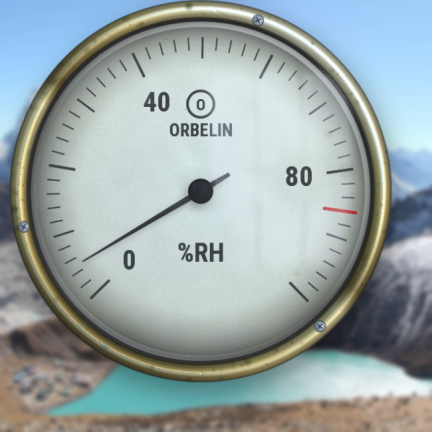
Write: 5 %
